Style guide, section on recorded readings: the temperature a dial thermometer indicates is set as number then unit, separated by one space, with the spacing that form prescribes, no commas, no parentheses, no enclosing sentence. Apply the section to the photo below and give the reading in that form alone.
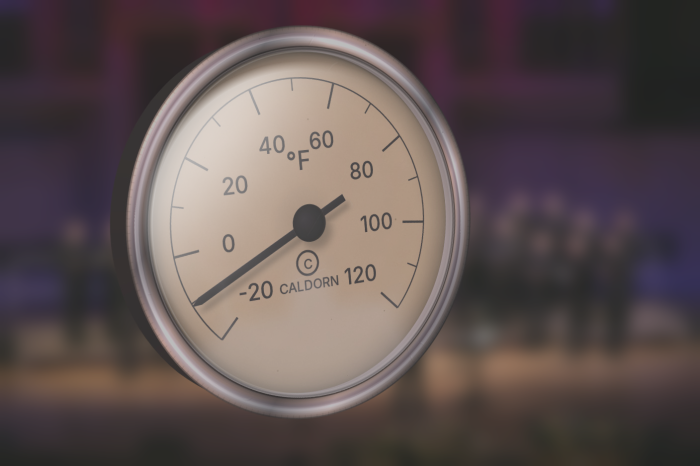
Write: -10 °F
